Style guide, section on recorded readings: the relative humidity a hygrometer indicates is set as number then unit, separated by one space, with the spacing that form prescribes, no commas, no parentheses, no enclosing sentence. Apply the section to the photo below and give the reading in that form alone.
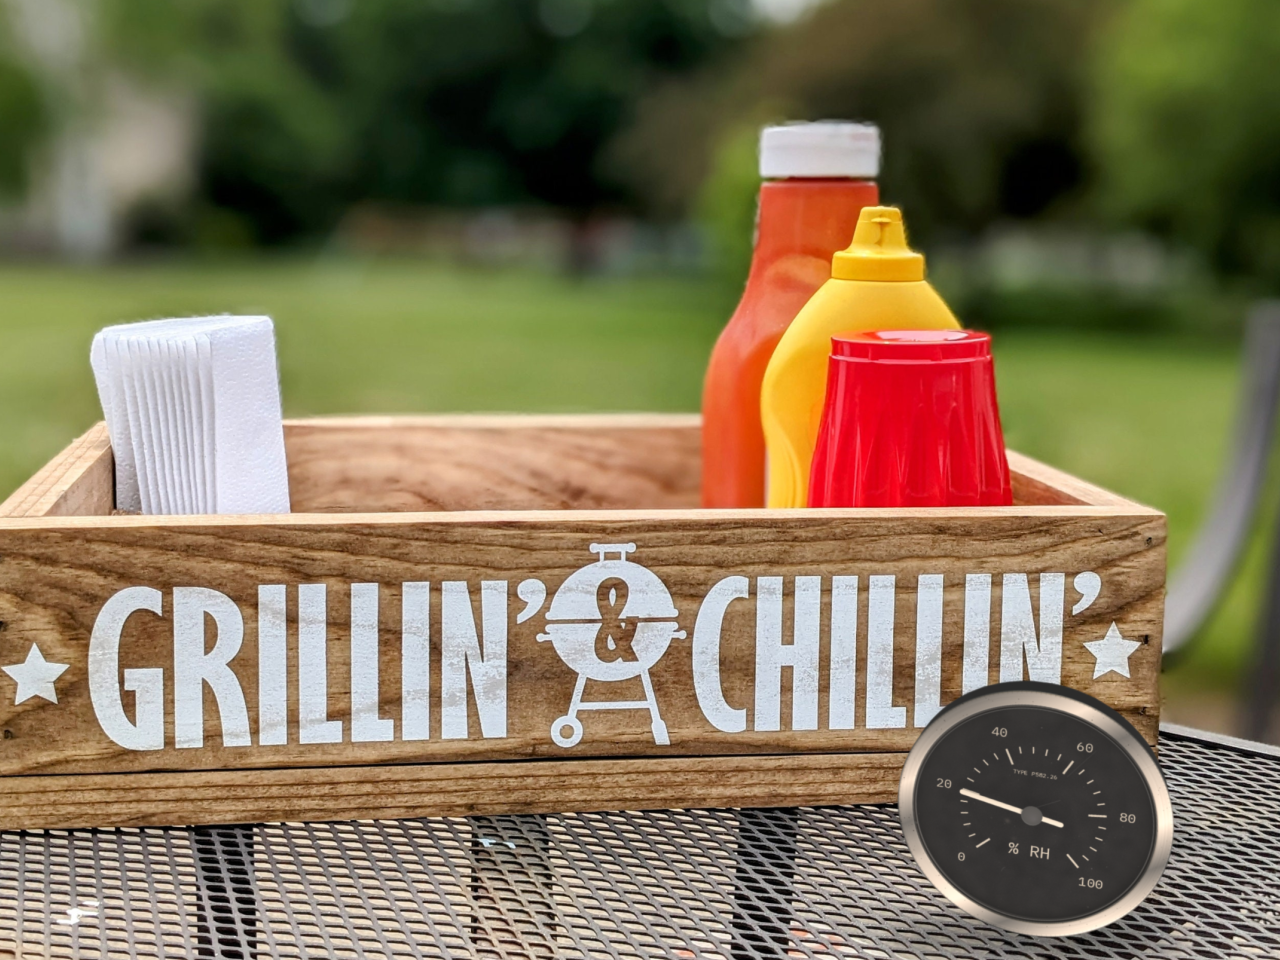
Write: 20 %
